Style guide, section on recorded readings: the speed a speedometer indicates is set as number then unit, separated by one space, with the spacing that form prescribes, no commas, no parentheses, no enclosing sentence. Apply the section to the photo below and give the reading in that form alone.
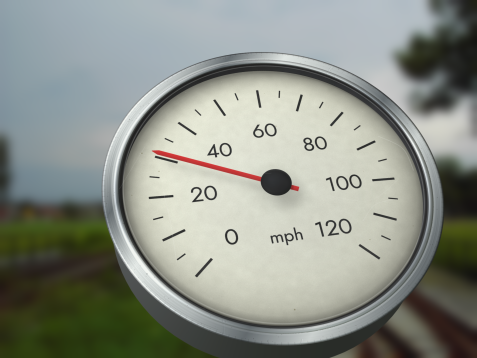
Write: 30 mph
